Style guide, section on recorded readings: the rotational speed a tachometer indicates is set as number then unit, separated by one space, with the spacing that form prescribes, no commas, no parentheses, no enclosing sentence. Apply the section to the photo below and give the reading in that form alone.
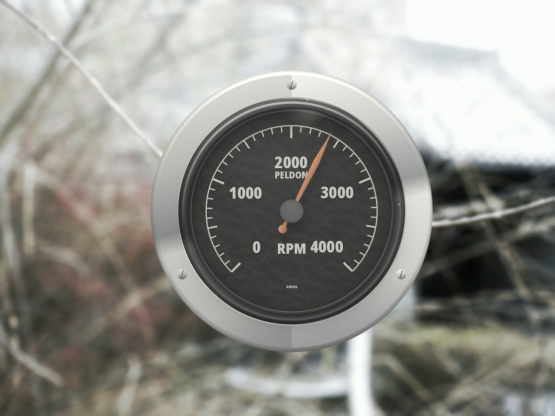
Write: 2400 rpm
